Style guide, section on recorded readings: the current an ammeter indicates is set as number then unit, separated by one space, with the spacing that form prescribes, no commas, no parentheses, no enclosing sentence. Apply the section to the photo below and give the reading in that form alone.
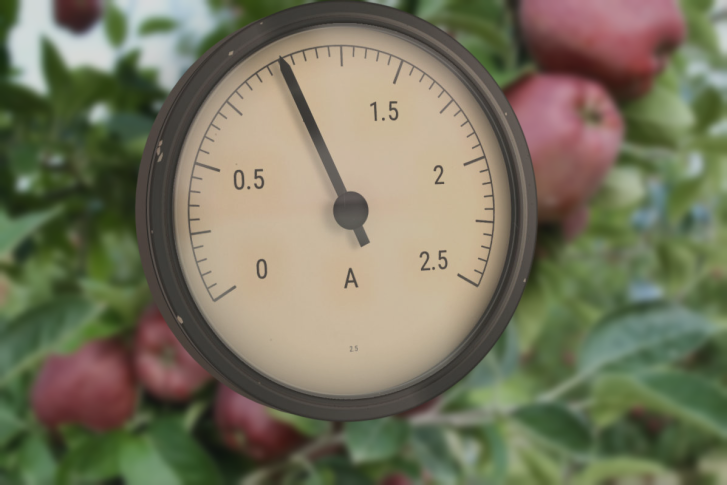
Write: 1 A
